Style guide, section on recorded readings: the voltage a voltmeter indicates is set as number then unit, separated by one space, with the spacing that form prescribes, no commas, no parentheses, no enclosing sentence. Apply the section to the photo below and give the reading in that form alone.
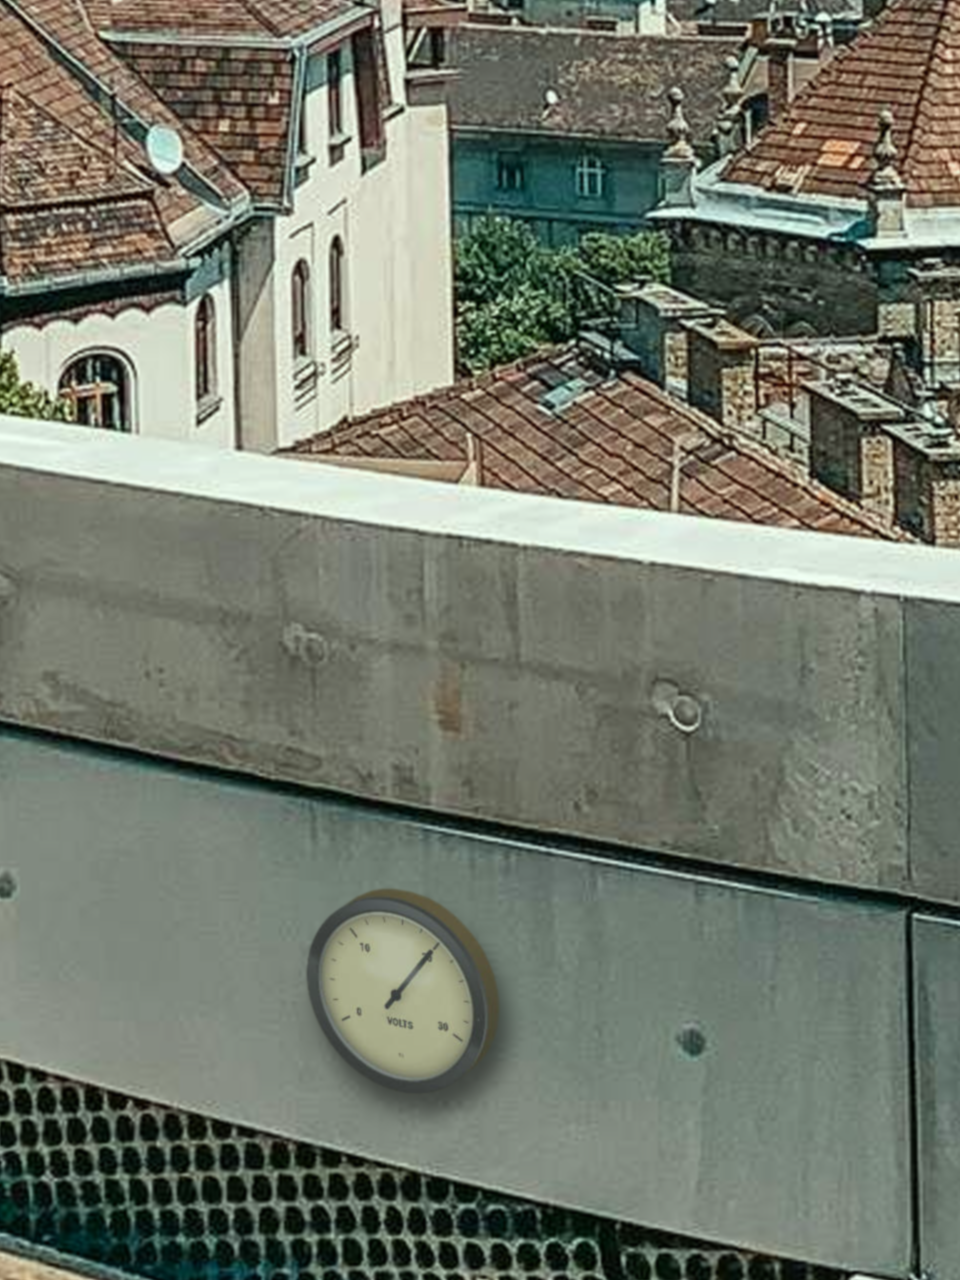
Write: 20 V
